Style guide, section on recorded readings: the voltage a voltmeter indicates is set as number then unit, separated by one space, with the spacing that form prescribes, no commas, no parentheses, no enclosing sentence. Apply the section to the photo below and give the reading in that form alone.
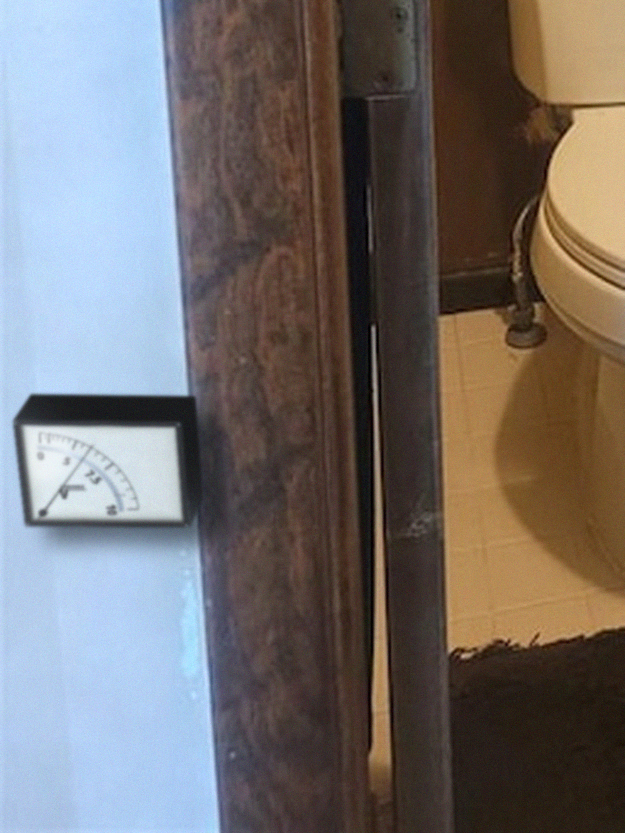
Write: 6 V
